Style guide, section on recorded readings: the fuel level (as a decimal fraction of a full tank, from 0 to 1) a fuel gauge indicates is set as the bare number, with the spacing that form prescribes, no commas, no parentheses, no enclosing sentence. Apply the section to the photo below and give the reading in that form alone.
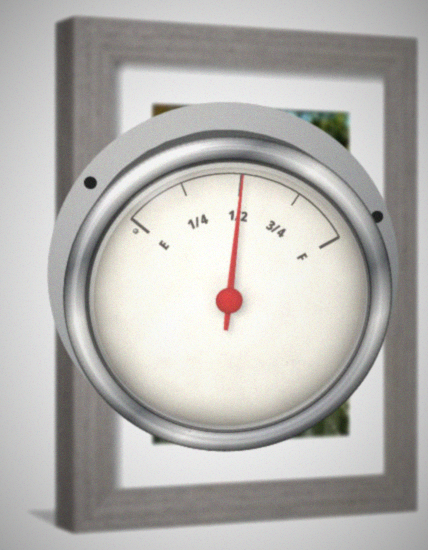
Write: 0.5
